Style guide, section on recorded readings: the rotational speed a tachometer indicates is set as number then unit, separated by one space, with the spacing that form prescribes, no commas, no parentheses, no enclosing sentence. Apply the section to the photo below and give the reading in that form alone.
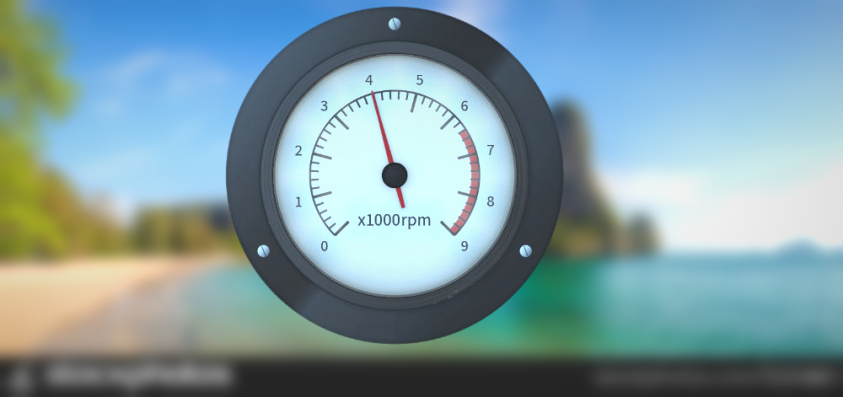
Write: 4000 rpm
